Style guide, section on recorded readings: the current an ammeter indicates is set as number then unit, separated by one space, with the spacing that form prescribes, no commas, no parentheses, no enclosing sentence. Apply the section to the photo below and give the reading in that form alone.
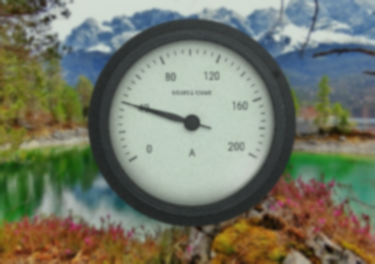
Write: 40 A
